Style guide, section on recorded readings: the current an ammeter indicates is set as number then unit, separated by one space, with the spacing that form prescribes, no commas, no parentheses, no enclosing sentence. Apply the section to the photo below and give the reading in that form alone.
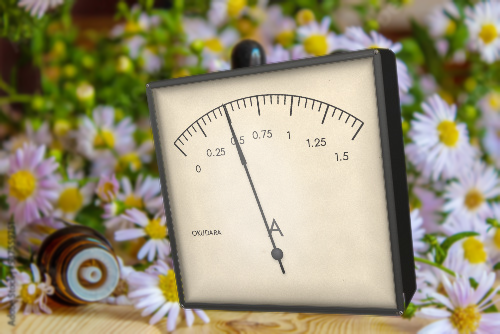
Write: 0.5 A
